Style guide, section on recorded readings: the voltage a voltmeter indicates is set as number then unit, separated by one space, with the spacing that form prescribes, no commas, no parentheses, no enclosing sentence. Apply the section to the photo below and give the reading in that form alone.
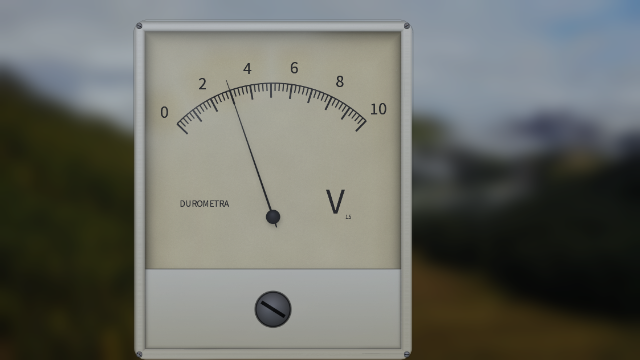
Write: 3 V
